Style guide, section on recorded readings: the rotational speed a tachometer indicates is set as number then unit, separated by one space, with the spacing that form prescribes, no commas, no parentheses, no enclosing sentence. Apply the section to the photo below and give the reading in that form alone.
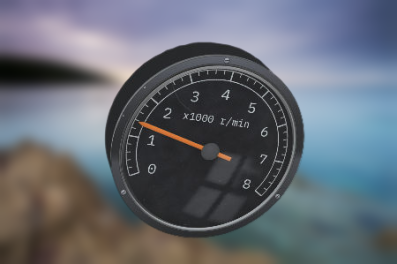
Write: 1400 rpm
